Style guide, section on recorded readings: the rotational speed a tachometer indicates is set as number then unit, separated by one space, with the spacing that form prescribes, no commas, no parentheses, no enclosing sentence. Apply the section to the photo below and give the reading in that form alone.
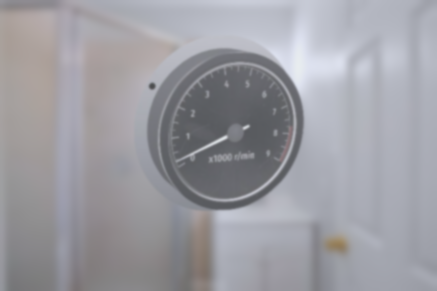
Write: 250 rpm
